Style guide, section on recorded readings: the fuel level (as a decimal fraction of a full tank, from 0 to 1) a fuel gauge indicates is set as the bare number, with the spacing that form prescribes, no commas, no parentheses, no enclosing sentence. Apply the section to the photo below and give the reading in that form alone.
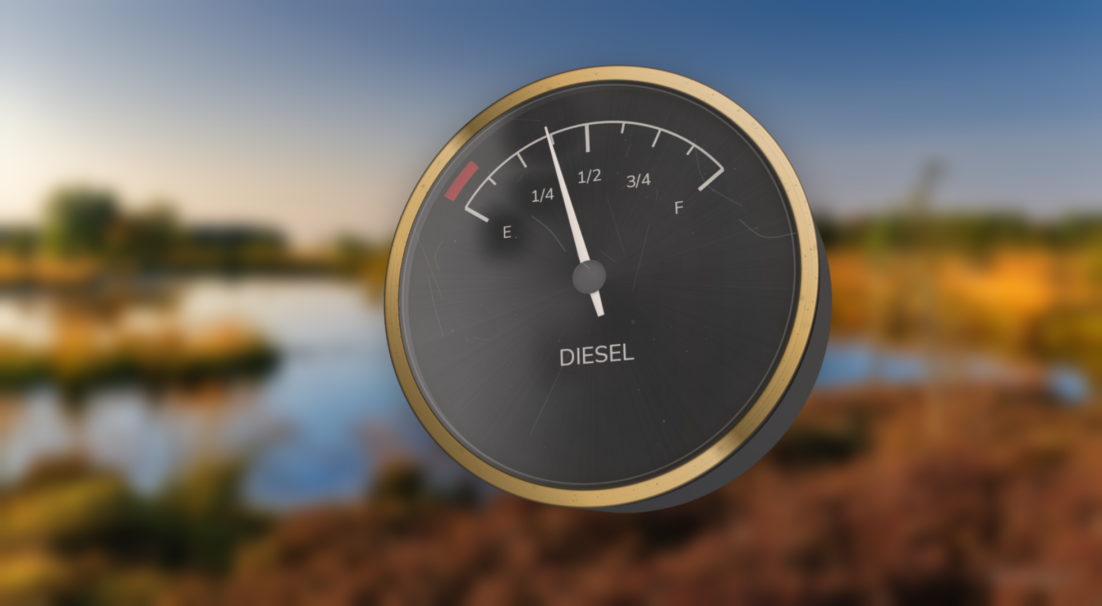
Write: 0.375
